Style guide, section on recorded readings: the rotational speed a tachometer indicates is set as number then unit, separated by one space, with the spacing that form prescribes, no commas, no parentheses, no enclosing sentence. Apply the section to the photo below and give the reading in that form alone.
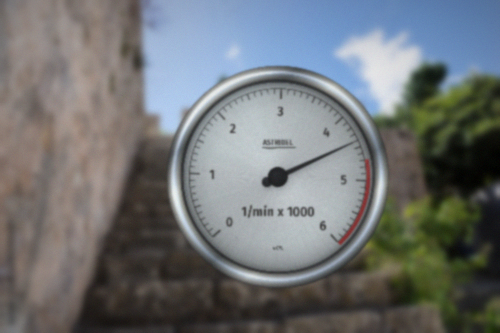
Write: 4400 rpm
